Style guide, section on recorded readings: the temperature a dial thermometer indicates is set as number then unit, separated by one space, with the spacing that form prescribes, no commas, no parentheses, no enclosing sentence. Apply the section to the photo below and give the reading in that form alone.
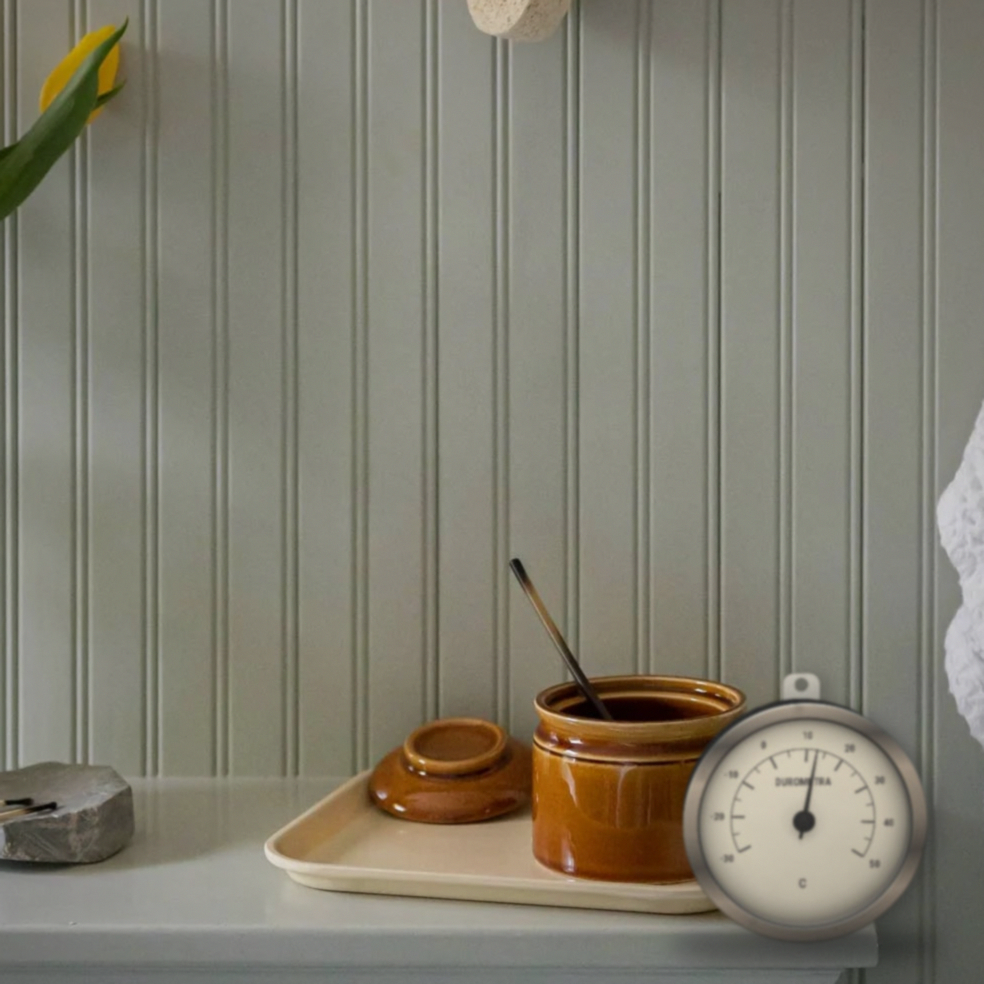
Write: 12.5 °C
